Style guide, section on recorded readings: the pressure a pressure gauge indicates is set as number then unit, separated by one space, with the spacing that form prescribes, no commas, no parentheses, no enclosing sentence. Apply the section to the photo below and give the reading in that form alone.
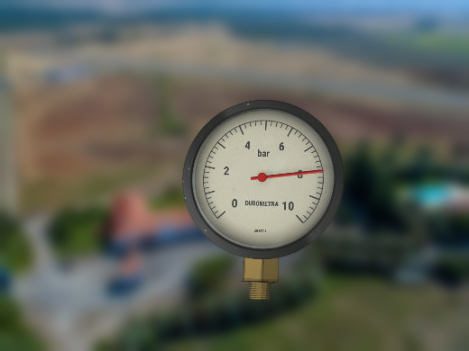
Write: 8 bar
